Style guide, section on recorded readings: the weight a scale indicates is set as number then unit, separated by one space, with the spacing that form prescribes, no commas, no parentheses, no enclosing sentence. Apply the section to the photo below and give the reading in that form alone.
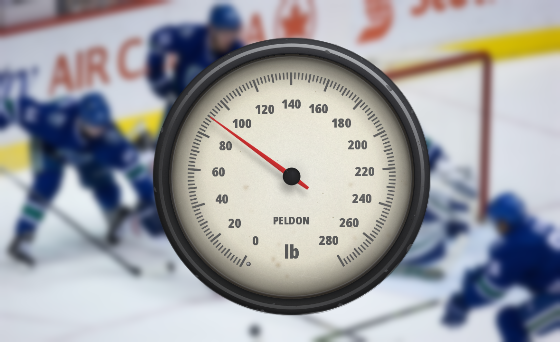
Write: 90 lb
